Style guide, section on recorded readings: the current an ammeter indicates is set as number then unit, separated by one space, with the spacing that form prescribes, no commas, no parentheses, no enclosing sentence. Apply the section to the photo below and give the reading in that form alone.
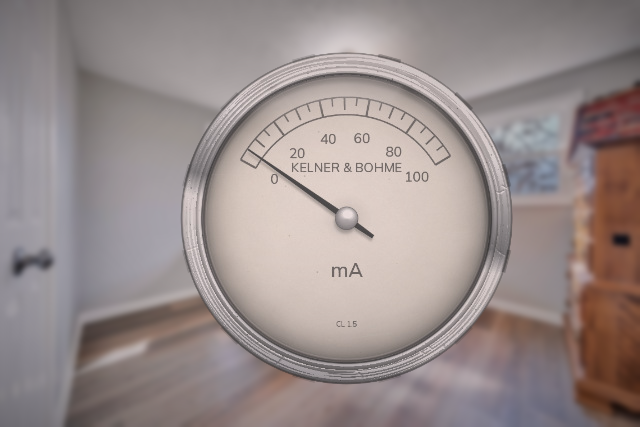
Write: 5 mA
